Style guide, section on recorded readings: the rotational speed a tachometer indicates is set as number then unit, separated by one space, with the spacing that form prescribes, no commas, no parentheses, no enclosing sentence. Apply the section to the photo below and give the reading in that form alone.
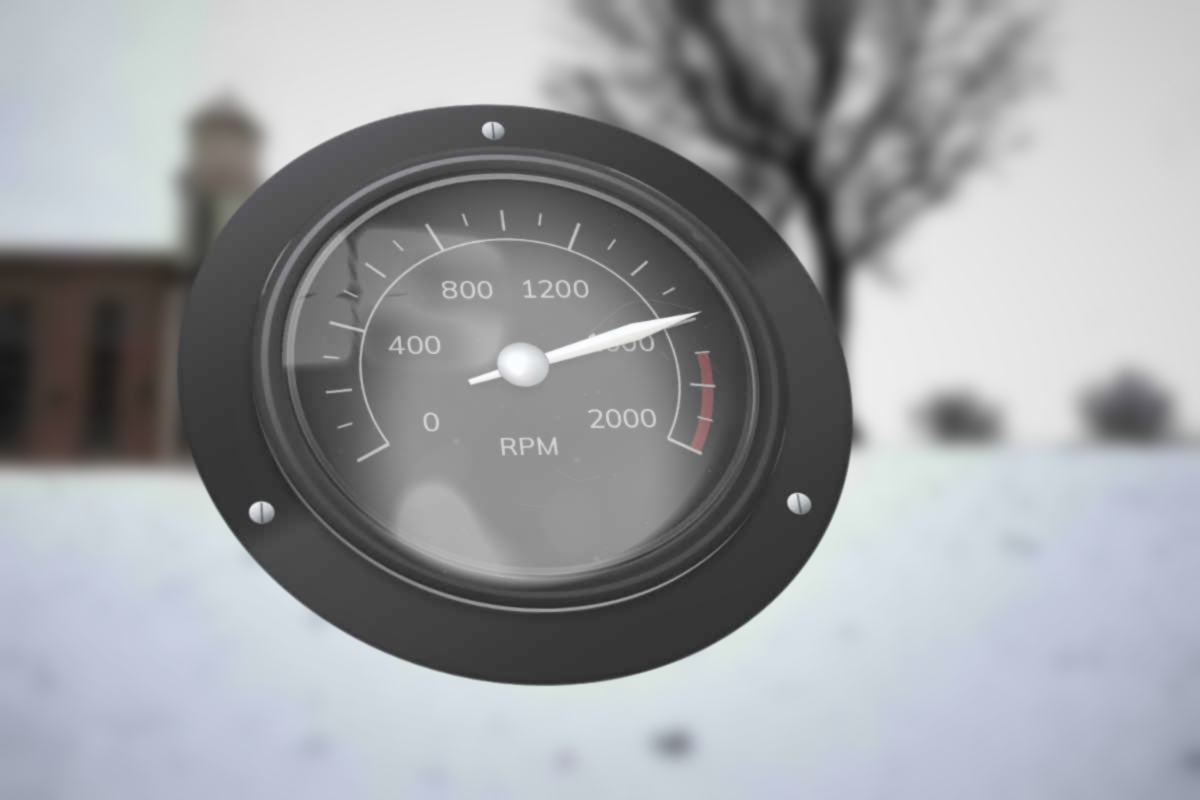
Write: 1600 rpm
